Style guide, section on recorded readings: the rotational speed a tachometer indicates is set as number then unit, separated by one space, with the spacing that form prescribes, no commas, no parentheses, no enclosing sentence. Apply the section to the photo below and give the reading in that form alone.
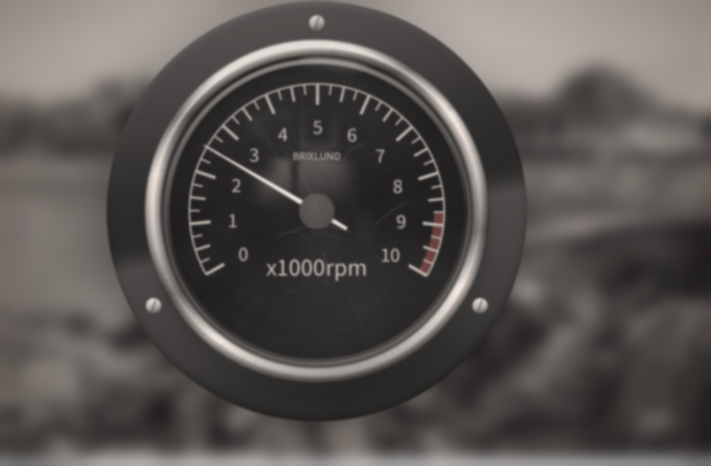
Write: 2500 rpm
